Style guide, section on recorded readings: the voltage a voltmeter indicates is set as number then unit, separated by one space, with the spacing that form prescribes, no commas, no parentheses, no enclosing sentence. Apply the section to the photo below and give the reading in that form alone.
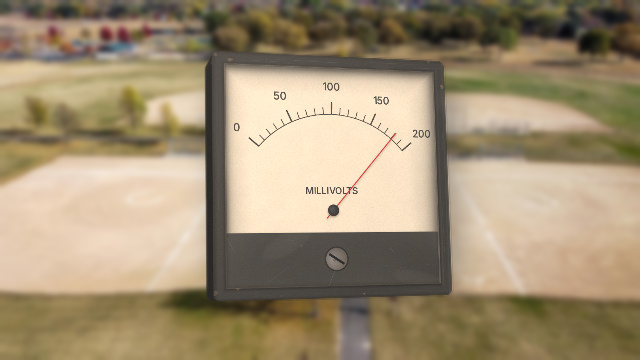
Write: 180 mV
